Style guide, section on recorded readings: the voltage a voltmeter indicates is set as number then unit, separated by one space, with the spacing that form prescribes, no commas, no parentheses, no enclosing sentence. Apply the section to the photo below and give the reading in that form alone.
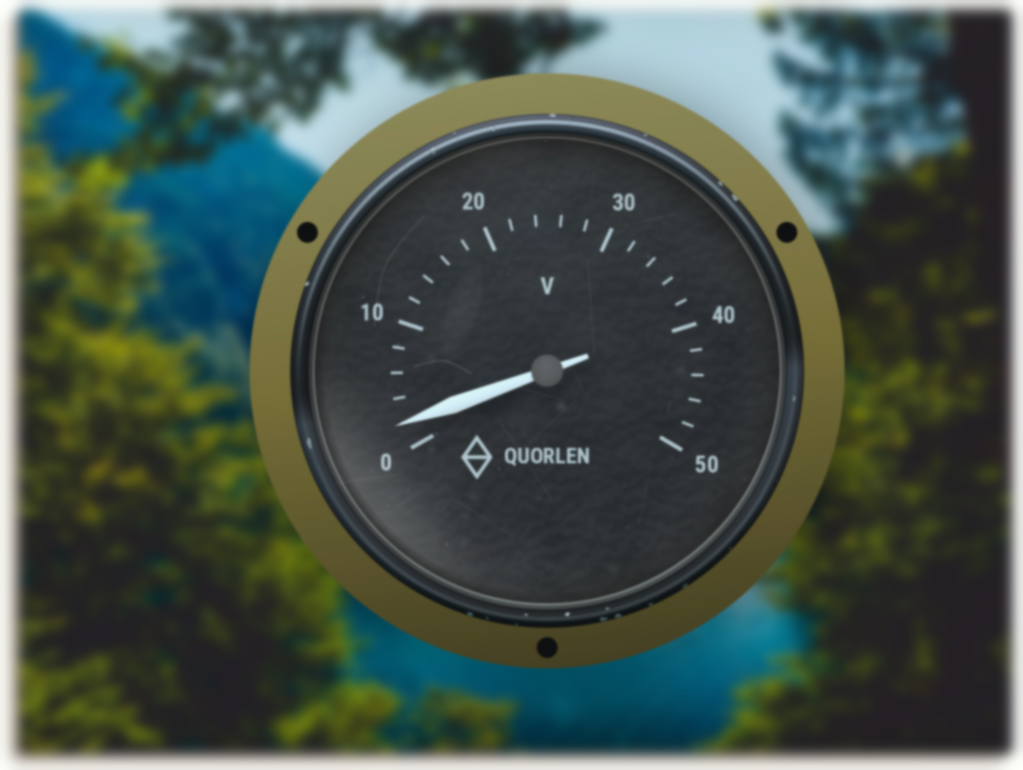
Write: 2 V
